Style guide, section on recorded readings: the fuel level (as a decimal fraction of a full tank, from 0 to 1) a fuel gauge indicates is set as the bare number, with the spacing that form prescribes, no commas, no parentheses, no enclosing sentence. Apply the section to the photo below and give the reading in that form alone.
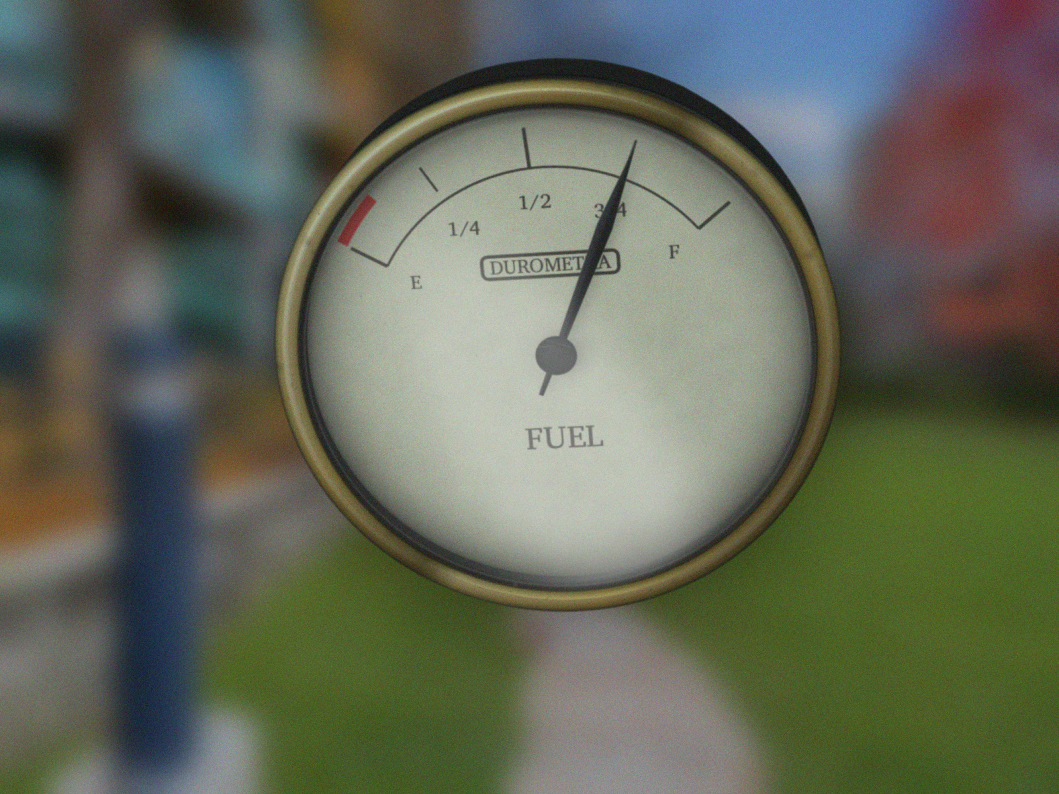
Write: 0.75
